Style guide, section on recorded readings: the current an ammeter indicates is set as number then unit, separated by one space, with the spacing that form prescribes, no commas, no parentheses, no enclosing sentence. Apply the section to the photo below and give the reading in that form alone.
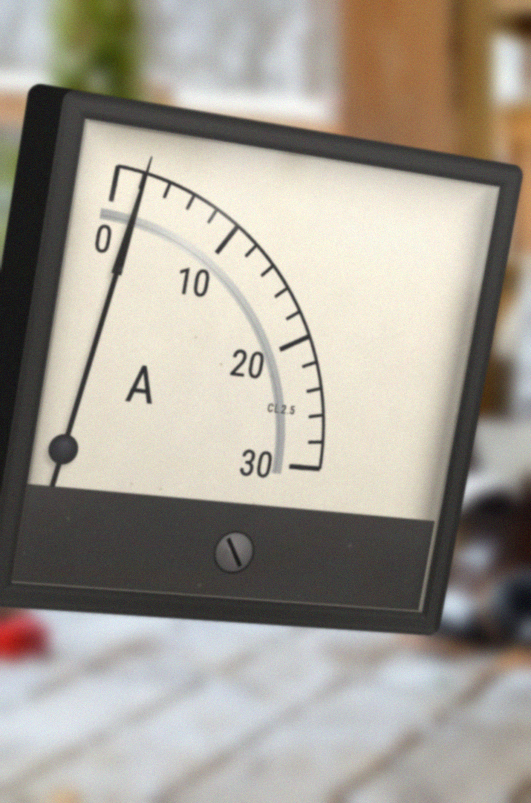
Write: 2 A
